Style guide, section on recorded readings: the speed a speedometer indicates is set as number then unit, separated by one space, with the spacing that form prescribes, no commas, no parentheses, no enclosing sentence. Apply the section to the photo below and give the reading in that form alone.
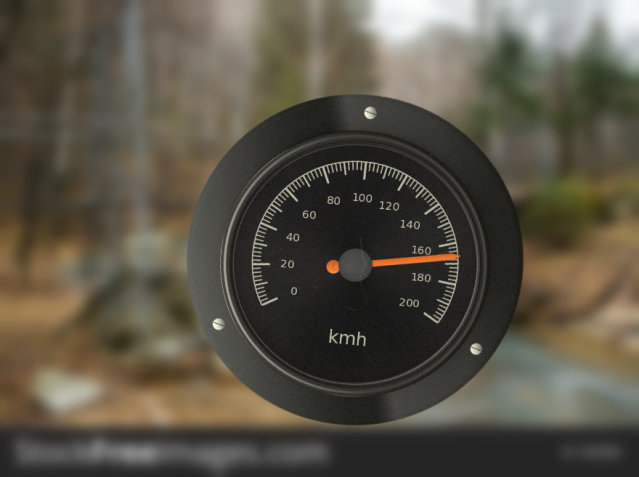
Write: 166 km/h
